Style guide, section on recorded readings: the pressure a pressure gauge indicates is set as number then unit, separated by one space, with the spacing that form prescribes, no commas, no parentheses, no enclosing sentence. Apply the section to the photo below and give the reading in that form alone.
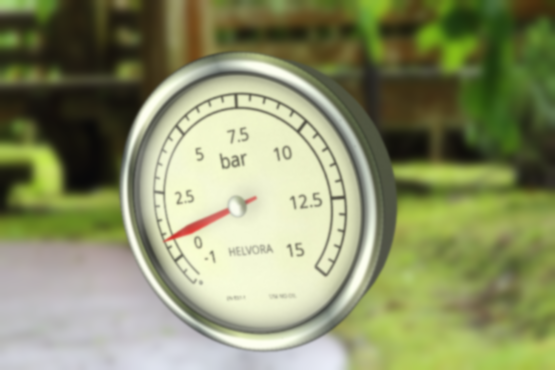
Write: 0.75 bar
